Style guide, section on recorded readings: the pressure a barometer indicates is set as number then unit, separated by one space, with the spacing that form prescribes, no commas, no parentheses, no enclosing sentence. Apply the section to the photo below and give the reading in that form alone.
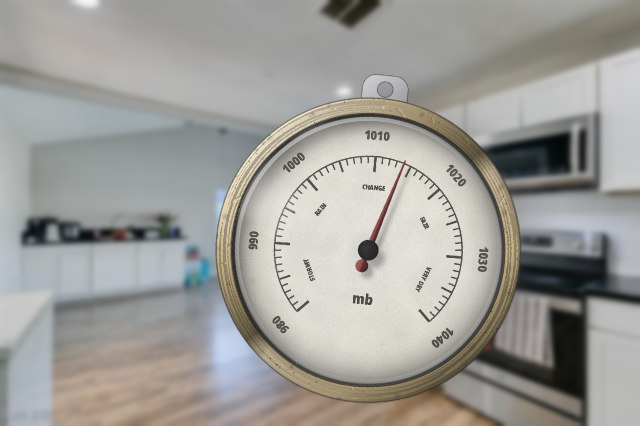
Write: 1014 mbar
